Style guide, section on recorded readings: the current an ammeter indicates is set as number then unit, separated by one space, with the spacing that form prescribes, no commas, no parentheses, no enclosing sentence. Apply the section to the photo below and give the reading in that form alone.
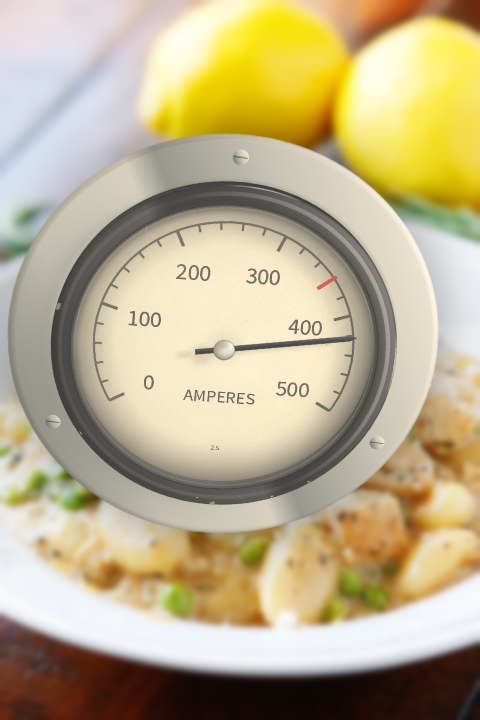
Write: 420 A
